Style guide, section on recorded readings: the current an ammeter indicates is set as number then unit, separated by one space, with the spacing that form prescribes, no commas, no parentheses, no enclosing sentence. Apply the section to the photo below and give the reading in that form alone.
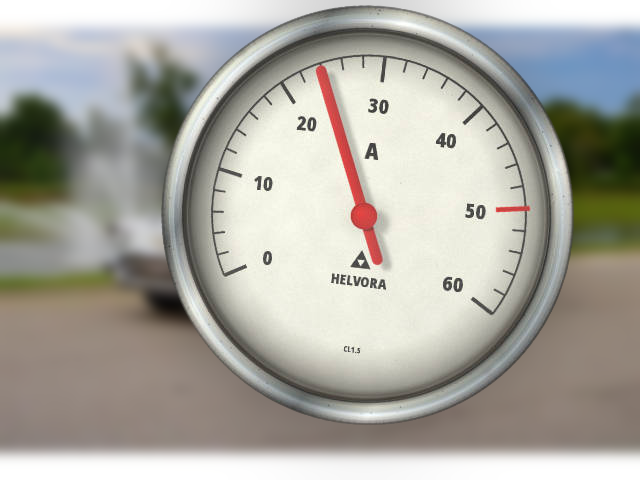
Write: 24 A
